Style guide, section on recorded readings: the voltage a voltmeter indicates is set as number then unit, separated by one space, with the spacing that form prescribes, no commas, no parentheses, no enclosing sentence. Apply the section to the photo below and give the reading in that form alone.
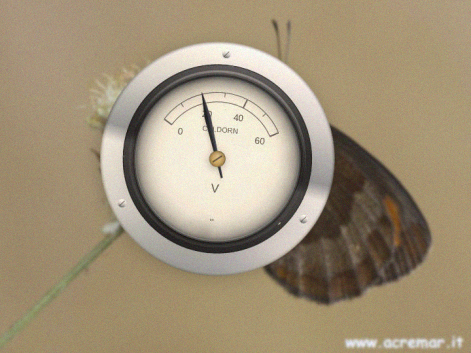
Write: 20 V
